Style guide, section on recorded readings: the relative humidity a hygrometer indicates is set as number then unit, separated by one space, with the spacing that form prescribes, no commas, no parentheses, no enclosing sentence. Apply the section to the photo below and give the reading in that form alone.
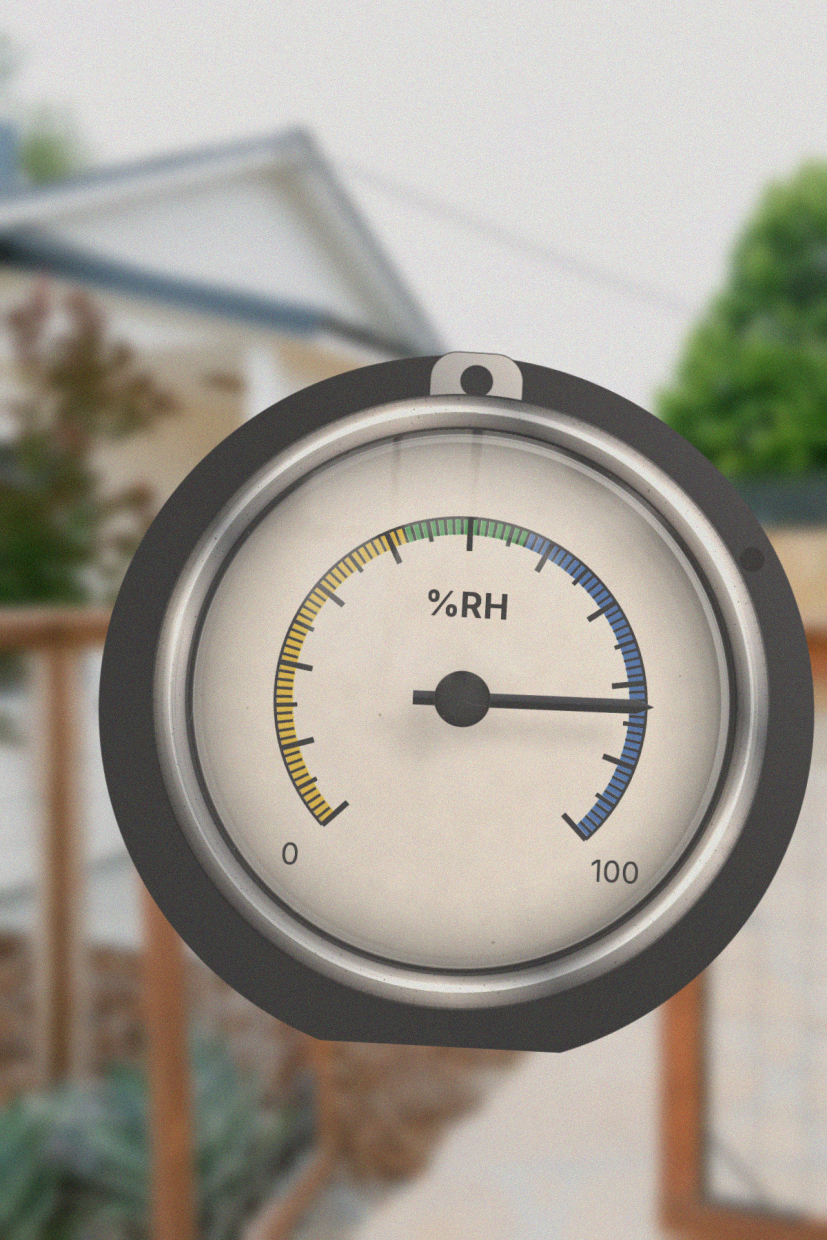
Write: 83 %
